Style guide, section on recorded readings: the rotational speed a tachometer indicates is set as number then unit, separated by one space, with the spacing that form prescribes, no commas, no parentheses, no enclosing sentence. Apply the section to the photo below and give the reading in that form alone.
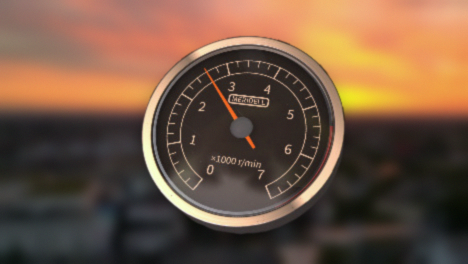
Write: 2600 rpm
